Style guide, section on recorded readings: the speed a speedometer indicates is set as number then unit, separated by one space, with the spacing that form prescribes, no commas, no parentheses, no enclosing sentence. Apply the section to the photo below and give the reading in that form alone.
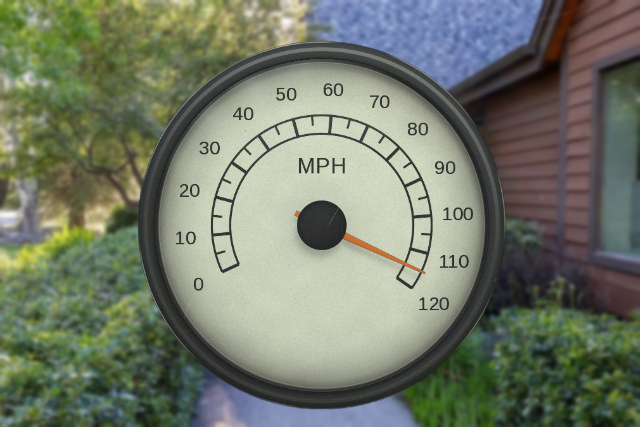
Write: 115 mph
